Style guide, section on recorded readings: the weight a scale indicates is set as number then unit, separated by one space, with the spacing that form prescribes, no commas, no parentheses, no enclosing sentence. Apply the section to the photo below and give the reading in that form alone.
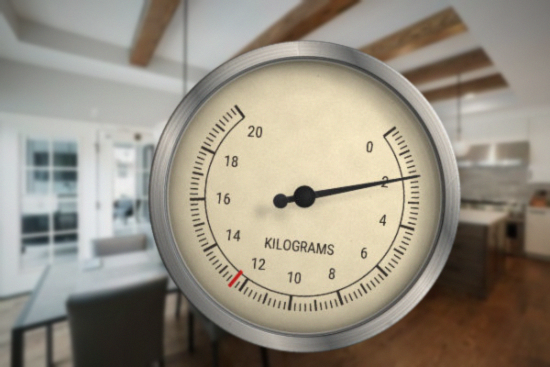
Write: 2 kg
